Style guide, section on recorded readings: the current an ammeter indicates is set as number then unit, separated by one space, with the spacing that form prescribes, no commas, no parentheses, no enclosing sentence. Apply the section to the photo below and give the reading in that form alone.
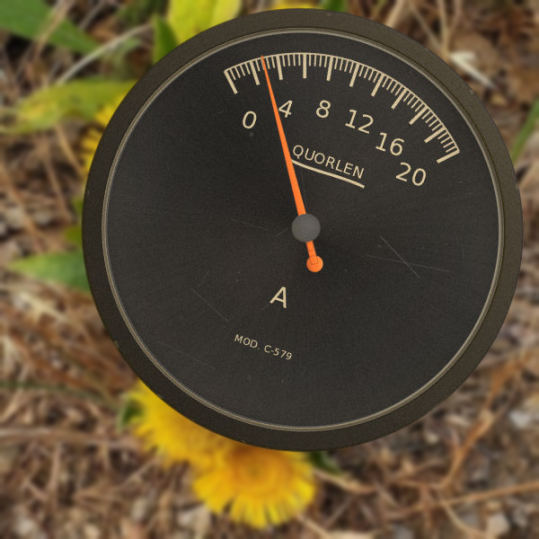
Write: 2.8 A
